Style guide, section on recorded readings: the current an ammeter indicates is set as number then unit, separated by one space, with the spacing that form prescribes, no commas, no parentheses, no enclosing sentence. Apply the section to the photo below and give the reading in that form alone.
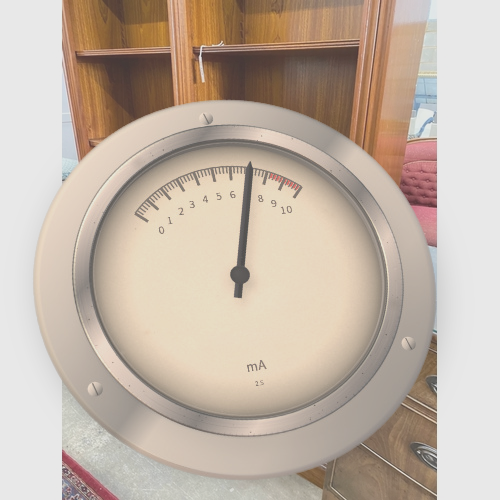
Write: 7 mA
